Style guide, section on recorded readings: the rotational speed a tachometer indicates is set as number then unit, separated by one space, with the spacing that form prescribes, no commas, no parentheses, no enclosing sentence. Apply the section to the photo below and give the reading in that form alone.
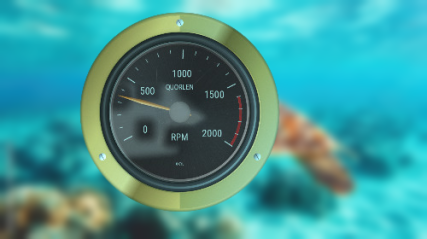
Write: 350 rpm
